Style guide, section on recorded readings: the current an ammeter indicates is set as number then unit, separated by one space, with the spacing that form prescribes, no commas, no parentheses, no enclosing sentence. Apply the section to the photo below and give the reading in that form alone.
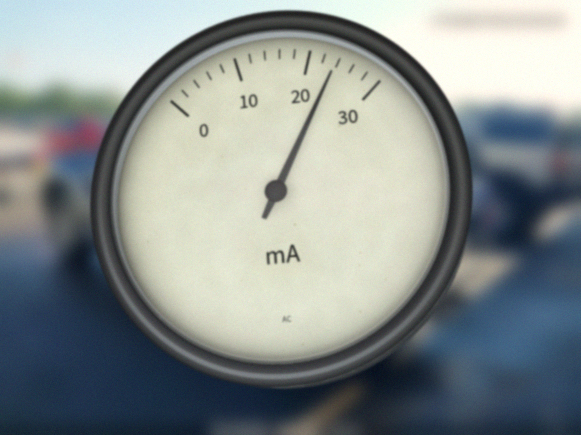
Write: 24 mA
